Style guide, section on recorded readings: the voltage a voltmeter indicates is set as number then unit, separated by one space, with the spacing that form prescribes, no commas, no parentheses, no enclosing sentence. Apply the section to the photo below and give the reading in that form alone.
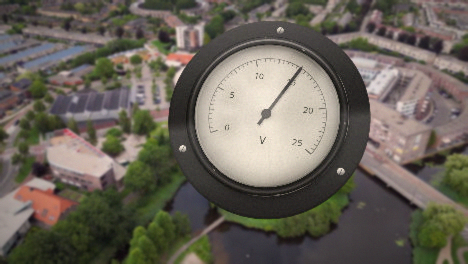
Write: 15 V
